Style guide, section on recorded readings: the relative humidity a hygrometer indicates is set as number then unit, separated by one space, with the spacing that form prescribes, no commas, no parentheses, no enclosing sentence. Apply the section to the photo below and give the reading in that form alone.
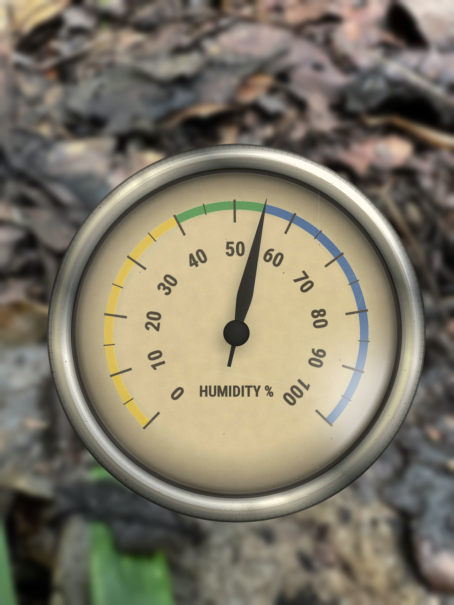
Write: 55 %
